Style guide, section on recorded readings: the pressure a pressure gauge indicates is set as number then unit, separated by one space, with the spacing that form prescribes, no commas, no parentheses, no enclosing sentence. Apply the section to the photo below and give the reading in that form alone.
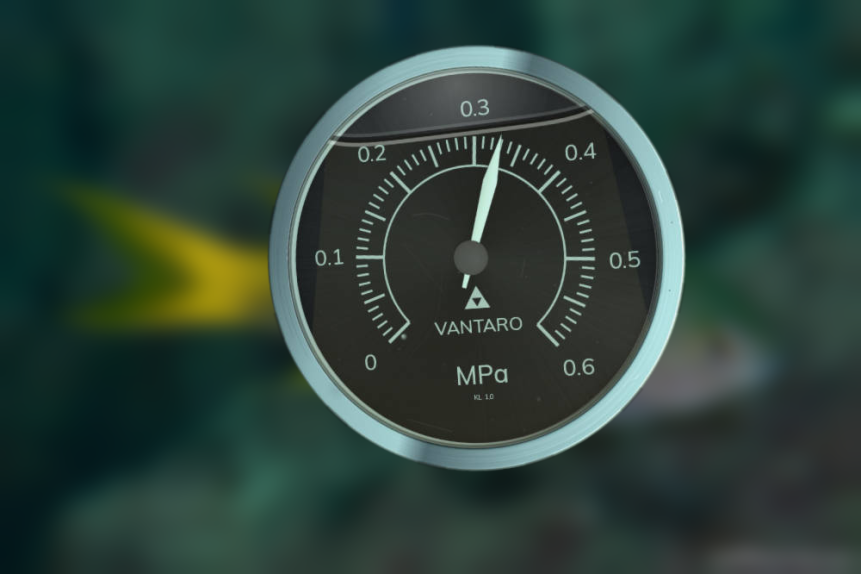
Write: 0.33 MPa
